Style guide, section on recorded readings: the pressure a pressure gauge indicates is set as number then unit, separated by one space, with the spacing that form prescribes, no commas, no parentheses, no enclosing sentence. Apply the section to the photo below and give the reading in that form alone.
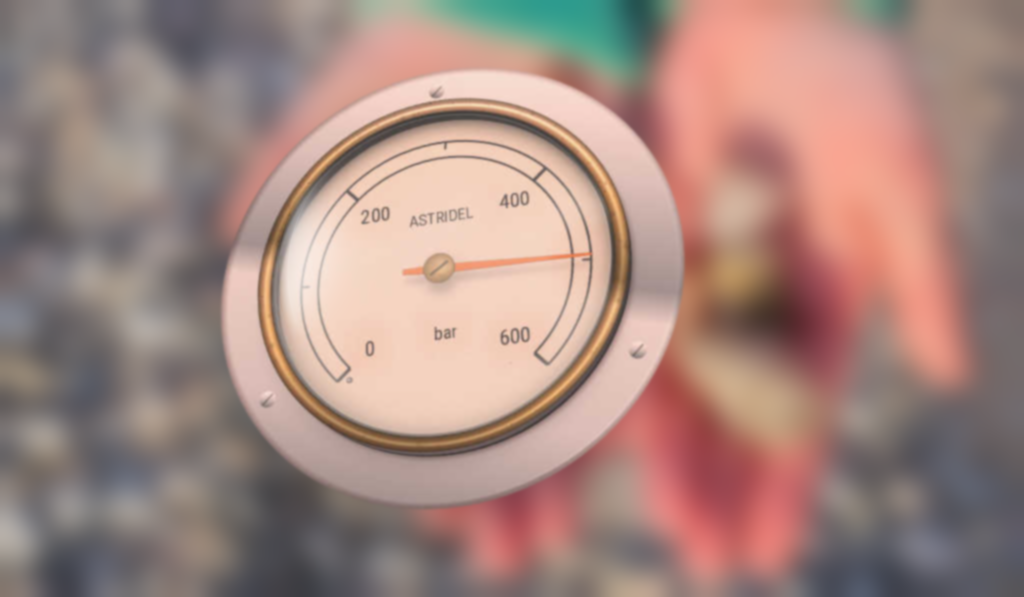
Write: 500 bar
